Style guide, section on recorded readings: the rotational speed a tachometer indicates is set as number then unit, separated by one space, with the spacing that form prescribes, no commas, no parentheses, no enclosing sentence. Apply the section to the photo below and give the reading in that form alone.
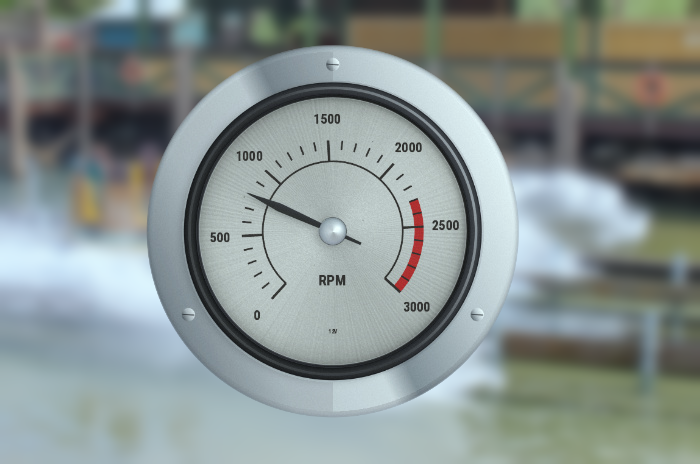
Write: 800 rpm
